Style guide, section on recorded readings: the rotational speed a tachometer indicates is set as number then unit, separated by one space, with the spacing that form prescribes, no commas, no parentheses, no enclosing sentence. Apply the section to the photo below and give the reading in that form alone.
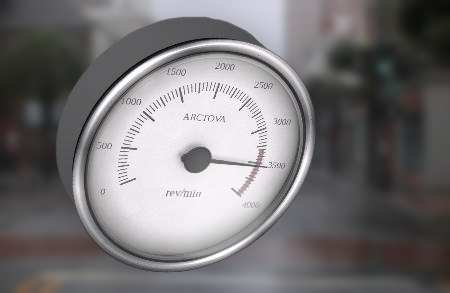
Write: 3500 rpm
